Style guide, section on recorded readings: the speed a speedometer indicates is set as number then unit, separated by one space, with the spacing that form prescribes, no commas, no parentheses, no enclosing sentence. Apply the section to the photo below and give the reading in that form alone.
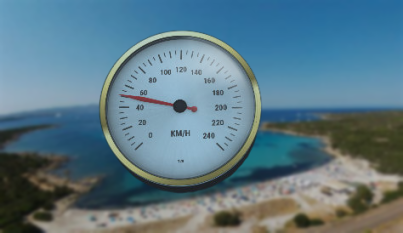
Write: 50 km/h
